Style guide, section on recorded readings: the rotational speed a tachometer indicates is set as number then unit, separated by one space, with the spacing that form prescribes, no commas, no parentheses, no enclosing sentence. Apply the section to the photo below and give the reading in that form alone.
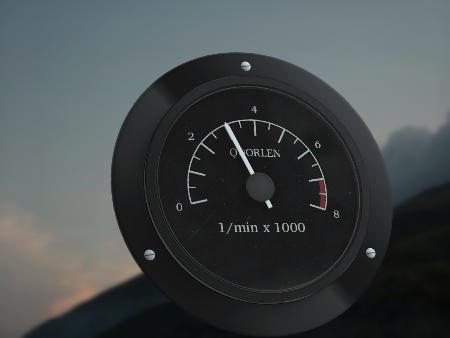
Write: 3000 rpm
